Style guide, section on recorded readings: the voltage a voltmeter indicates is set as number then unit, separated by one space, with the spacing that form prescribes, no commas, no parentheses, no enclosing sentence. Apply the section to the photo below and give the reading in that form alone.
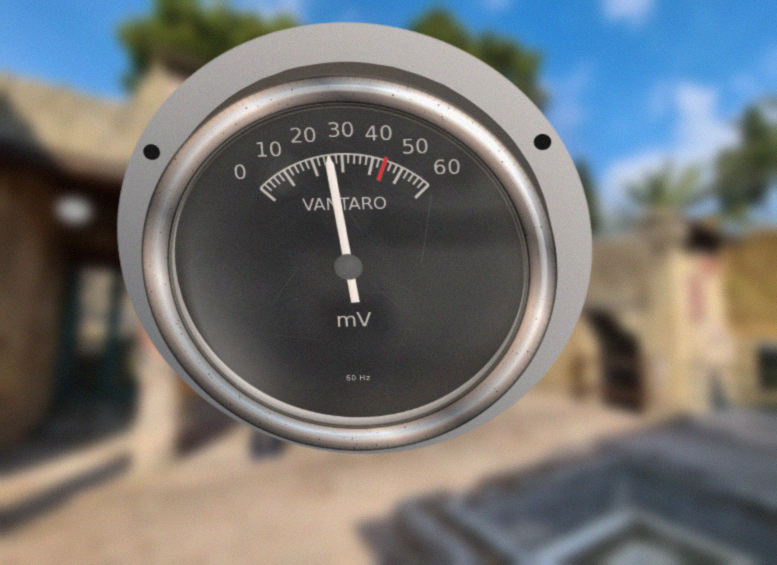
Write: 26 mV
